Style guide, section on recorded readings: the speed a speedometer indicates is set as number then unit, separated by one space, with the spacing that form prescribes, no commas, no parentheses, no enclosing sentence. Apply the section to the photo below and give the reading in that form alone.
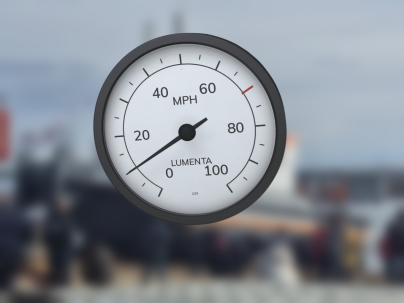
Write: 10 mph
